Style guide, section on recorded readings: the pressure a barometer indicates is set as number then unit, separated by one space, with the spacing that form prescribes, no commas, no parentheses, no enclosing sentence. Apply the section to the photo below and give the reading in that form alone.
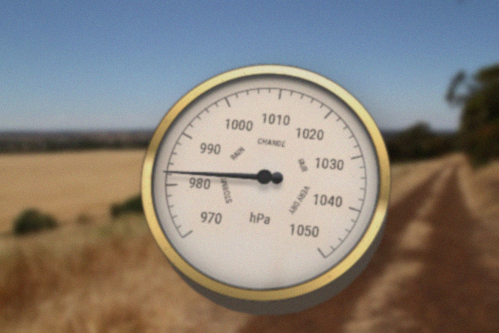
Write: 982 hPa
